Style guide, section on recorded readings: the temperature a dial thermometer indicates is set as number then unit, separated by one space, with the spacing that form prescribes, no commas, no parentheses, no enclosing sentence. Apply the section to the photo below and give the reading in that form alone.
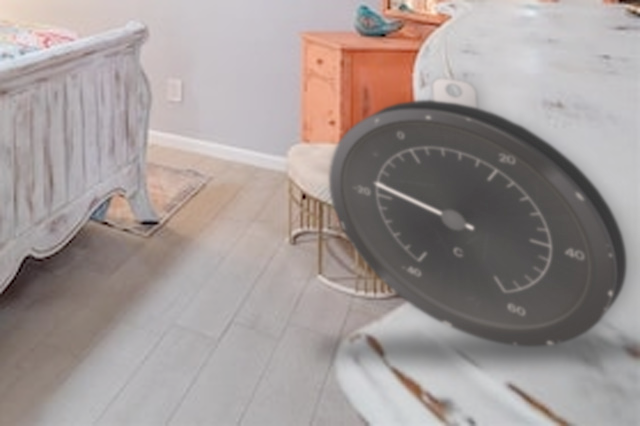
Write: -16 °C
